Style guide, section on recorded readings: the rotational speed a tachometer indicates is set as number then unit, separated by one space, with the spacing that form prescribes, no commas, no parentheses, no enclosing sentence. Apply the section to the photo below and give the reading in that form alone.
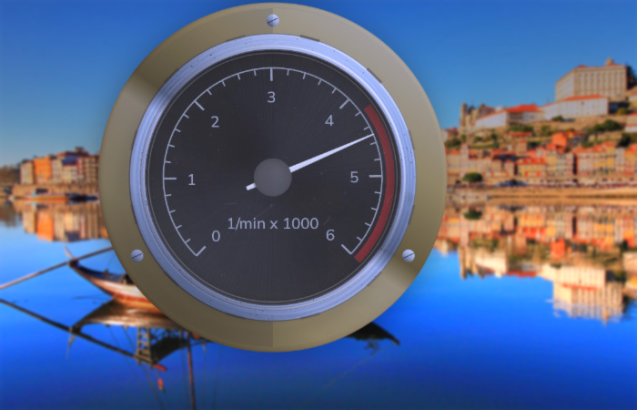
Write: 4500 rpm
